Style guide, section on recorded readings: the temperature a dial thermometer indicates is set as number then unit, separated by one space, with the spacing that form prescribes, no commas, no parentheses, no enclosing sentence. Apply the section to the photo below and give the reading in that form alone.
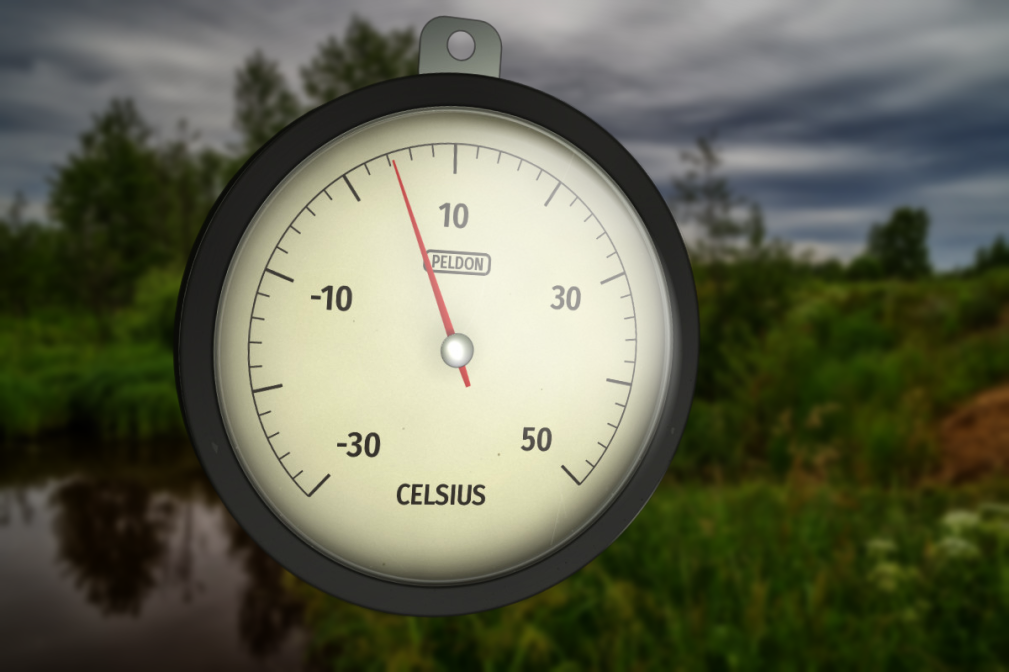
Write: 4 °C
